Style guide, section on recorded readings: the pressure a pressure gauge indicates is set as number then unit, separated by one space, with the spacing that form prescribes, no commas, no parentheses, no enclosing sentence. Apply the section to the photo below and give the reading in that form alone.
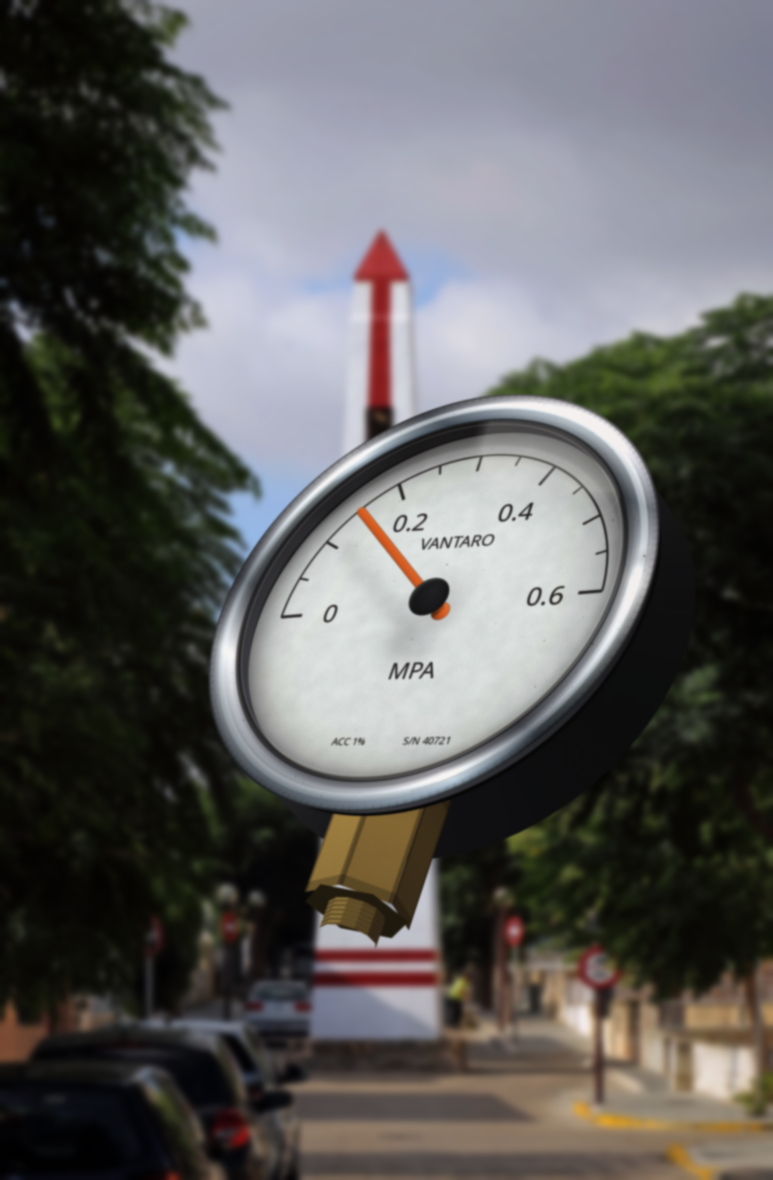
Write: 0.15 MPa
